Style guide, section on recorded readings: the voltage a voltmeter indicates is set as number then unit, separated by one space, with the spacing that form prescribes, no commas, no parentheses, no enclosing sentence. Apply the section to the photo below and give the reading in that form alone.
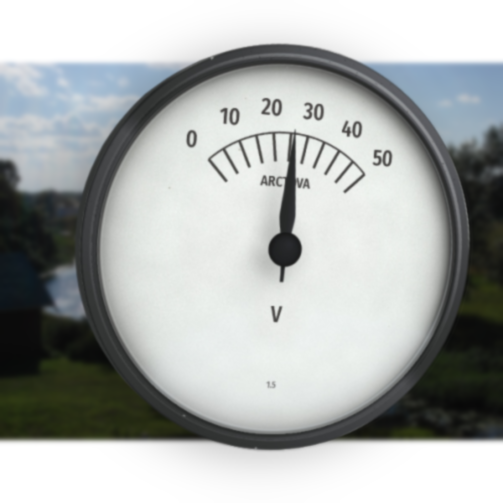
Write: 25 V
